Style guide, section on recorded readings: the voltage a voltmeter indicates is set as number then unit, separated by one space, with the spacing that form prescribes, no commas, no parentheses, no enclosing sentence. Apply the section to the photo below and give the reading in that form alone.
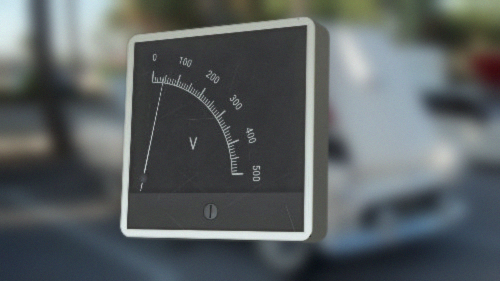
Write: 50 V
